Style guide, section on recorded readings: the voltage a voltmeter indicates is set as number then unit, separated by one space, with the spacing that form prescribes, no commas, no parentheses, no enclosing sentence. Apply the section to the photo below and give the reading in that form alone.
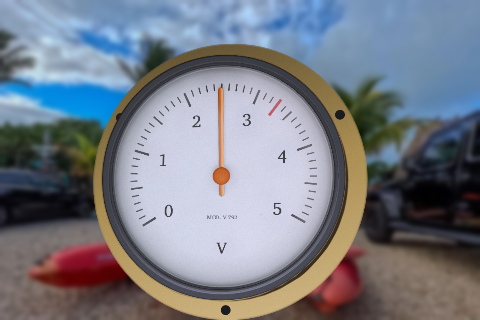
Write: 2.5 V
